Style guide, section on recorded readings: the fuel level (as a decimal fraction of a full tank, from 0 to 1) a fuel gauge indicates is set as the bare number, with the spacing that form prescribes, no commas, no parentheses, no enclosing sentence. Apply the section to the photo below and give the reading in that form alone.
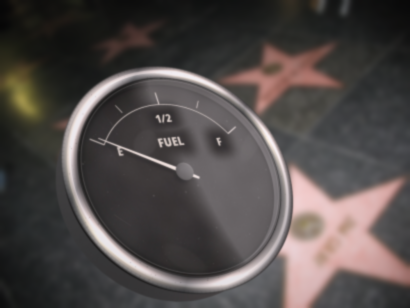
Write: 0
